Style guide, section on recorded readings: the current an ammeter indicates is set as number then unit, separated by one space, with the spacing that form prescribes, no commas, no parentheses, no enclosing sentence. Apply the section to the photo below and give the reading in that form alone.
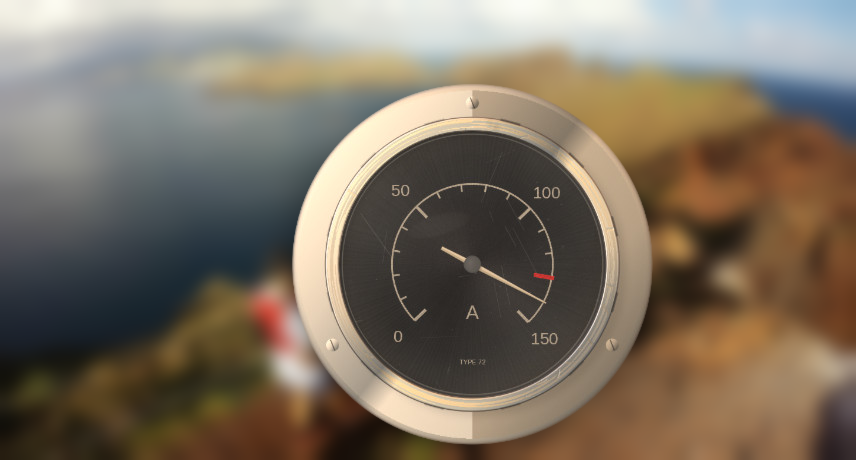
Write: 140 A
